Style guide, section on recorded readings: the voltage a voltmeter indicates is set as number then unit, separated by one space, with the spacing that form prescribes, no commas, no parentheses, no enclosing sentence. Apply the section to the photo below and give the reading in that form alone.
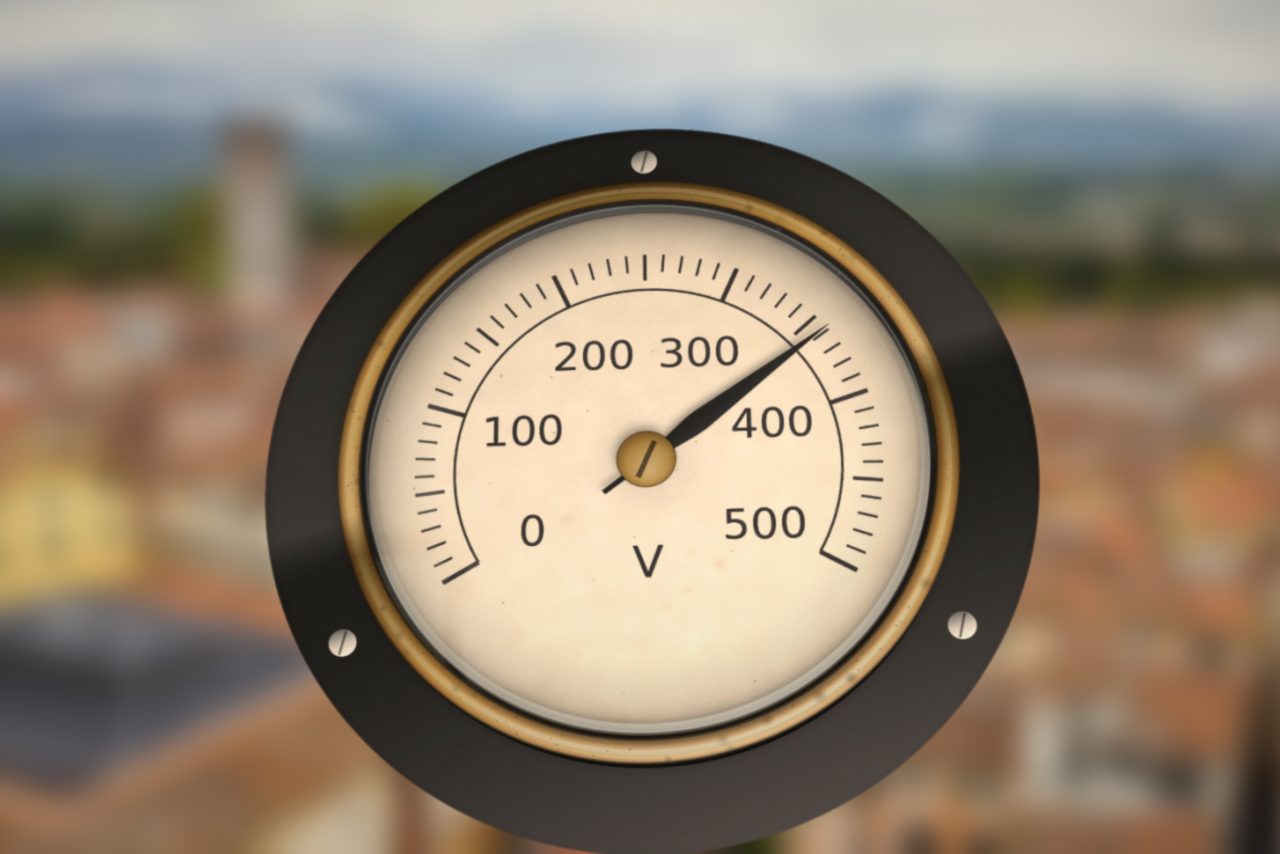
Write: 360 V
